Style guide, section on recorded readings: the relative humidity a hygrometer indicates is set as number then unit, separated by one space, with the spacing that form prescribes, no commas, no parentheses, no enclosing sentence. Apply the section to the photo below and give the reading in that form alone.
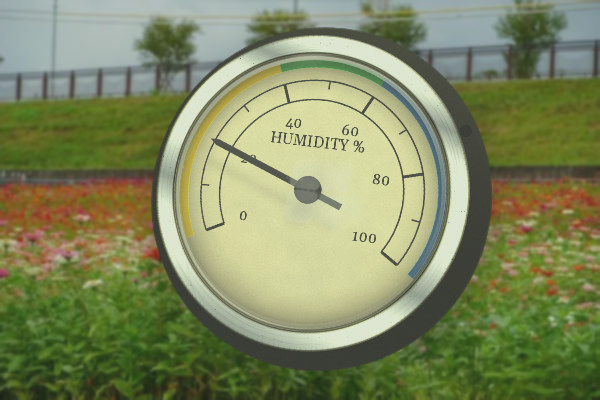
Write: 20 %
